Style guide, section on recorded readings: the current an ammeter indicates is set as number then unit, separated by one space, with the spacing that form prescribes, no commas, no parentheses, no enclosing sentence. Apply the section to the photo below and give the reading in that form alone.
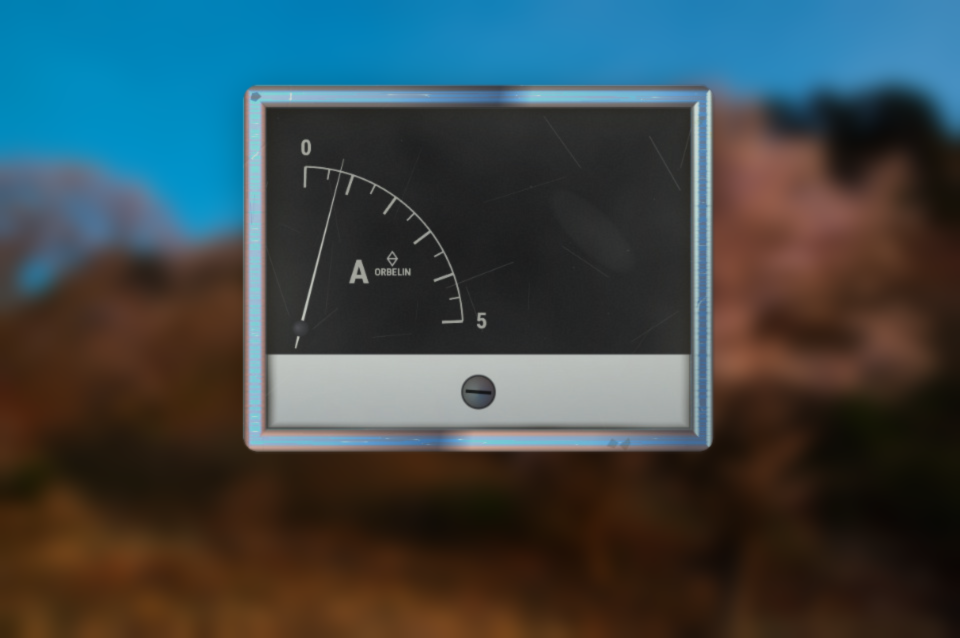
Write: 0.75 A
